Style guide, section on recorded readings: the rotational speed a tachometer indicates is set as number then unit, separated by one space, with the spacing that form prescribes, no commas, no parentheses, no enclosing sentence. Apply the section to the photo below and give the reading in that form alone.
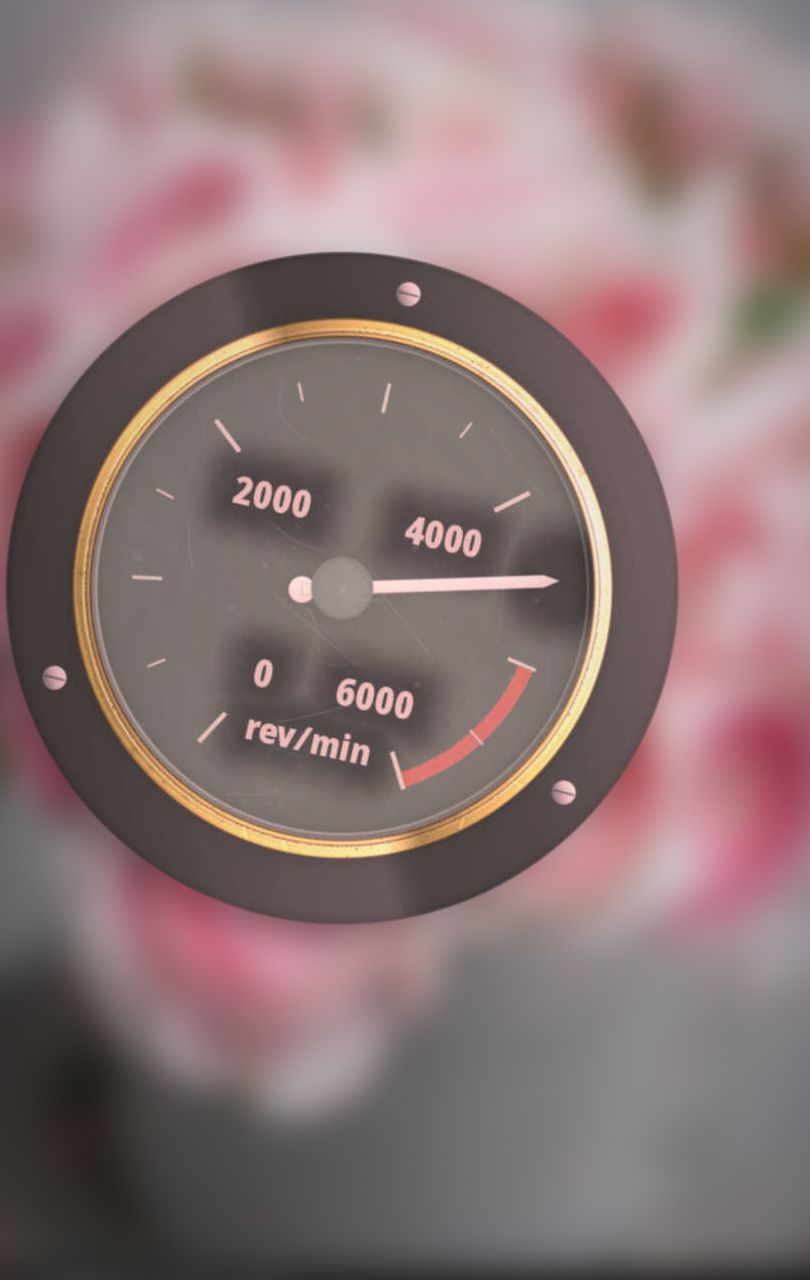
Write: 4500 rpm
